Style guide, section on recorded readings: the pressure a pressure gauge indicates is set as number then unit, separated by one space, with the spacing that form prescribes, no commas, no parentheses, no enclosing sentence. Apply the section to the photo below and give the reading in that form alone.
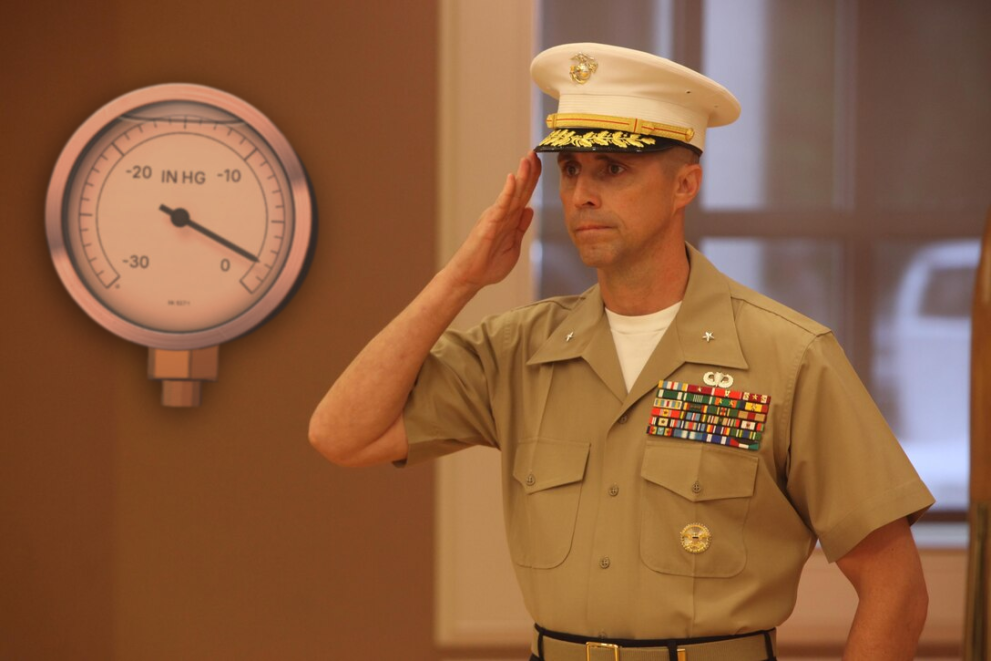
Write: -2 inHg
